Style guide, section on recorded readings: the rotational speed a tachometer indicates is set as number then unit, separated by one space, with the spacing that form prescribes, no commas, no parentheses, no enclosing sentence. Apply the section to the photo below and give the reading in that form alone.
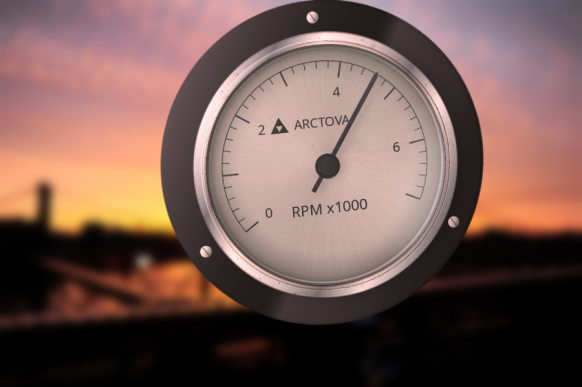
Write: 4600 rpm
